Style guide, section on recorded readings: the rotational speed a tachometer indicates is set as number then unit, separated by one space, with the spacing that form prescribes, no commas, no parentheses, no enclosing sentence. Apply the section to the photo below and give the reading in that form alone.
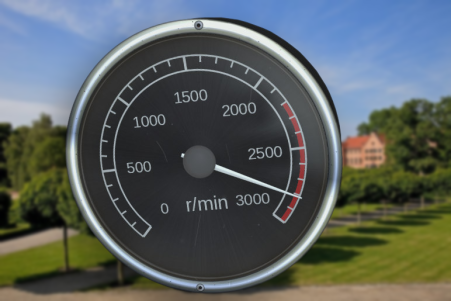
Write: 2800 rpm
